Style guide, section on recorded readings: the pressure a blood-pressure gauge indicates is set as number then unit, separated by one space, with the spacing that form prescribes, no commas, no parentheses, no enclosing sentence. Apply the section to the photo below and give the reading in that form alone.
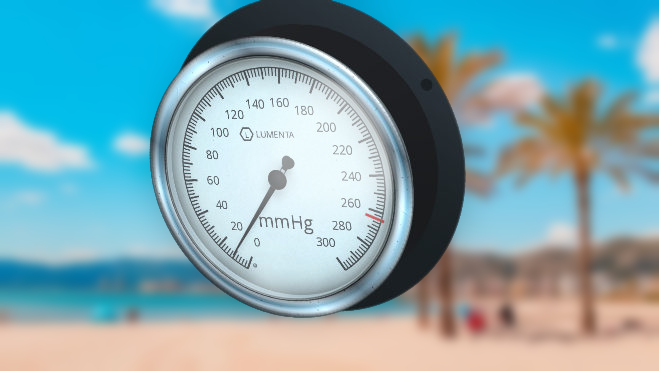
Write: 10 mmHg
